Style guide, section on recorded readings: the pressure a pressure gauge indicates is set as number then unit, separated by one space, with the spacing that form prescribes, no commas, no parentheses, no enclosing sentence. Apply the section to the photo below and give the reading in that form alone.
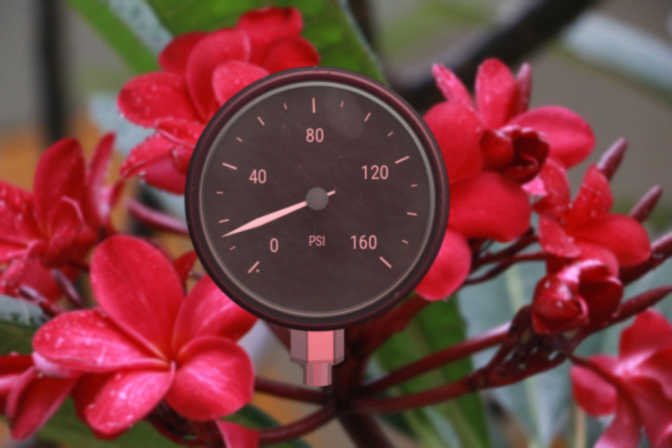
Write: 15 psi
